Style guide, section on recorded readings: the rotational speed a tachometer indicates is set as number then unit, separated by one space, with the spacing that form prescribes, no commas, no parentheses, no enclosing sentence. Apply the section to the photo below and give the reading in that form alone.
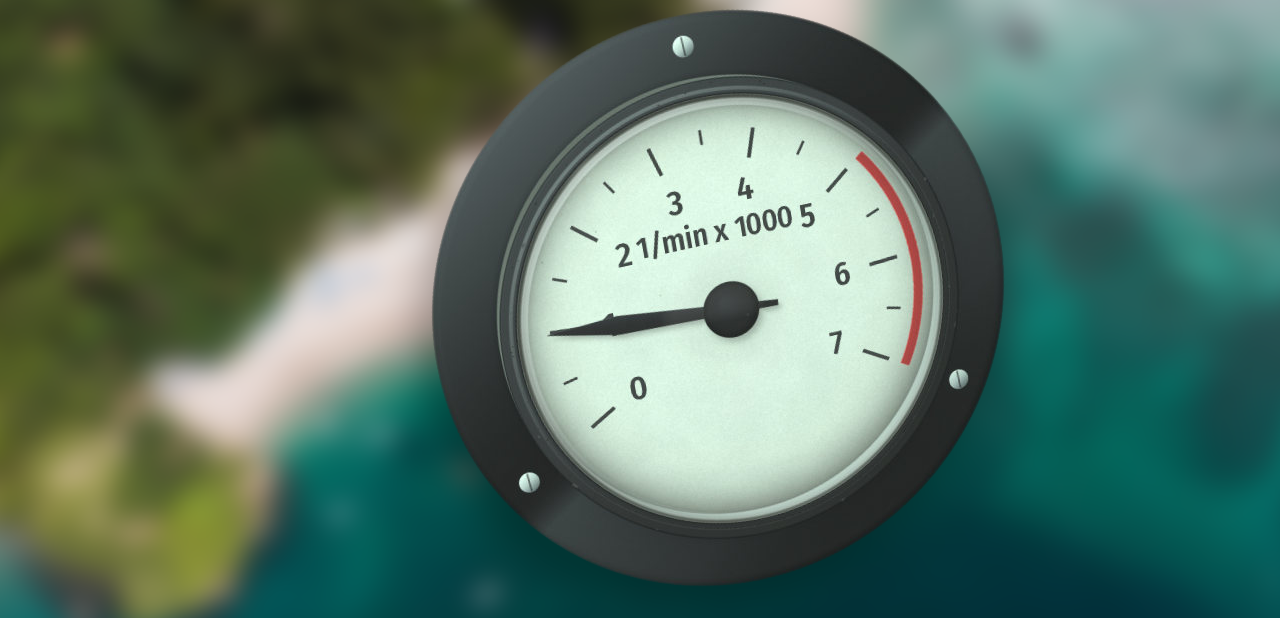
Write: 1000 rpm
